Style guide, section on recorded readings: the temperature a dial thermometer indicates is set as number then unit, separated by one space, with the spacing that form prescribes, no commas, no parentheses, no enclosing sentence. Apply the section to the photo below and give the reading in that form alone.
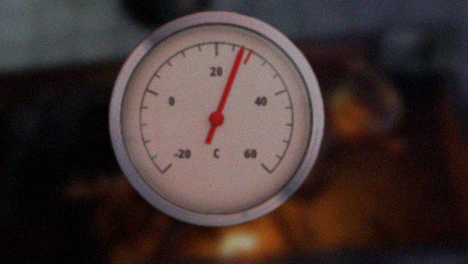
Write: 26 °C
